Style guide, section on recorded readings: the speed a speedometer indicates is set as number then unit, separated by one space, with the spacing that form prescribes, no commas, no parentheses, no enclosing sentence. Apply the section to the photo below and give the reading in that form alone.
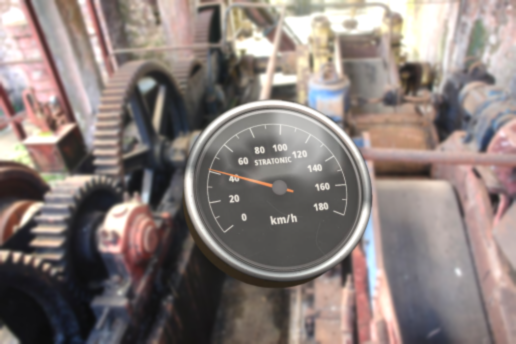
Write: 40 km/h
